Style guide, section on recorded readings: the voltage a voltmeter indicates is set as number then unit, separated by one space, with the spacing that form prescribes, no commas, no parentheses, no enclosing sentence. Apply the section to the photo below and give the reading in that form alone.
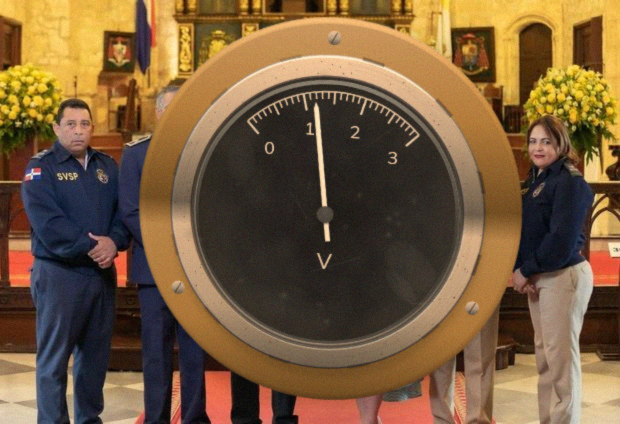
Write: 1.2 V
